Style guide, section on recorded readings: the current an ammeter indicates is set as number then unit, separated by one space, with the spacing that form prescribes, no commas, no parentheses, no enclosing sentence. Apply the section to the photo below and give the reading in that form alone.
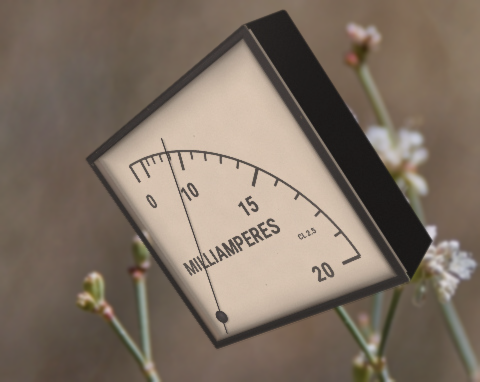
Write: 9 mA
